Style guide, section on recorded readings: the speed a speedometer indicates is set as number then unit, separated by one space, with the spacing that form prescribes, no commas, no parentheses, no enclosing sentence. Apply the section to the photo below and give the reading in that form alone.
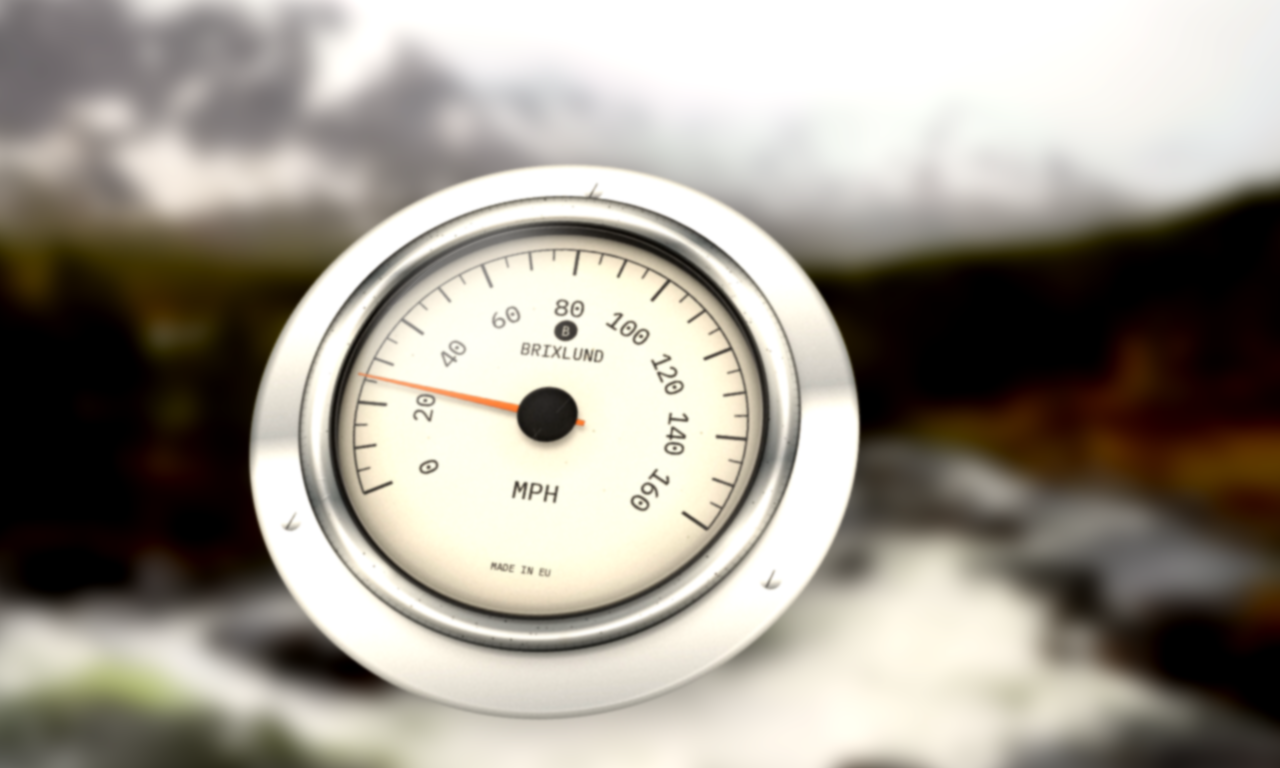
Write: 25 mph
